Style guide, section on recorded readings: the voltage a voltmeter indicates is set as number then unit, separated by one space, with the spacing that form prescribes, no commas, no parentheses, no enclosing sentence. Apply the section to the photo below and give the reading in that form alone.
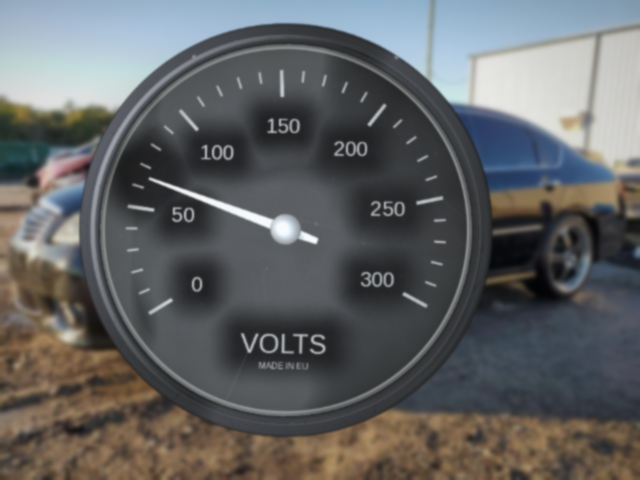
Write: 65 V
